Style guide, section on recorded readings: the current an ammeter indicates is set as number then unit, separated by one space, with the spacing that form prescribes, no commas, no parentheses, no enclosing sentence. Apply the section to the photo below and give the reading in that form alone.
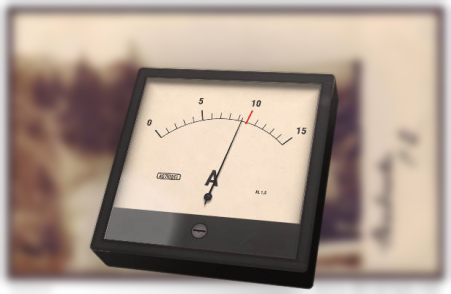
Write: 9.5 A
